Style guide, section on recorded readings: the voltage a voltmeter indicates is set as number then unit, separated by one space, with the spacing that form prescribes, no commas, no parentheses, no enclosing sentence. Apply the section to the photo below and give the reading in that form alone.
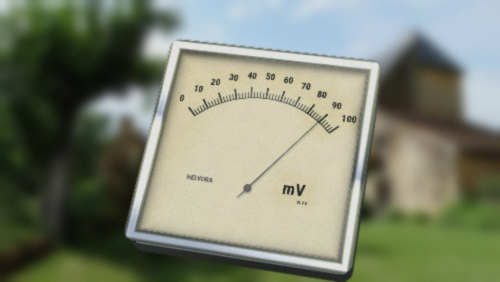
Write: 90 mV
